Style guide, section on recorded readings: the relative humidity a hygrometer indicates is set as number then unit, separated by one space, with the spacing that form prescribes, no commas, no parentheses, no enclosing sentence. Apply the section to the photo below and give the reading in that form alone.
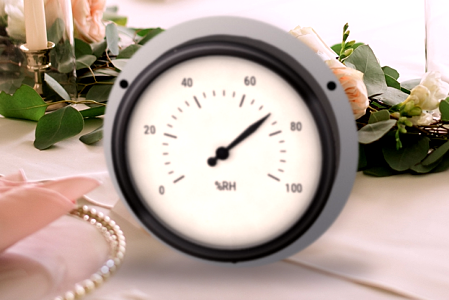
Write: 72 %
